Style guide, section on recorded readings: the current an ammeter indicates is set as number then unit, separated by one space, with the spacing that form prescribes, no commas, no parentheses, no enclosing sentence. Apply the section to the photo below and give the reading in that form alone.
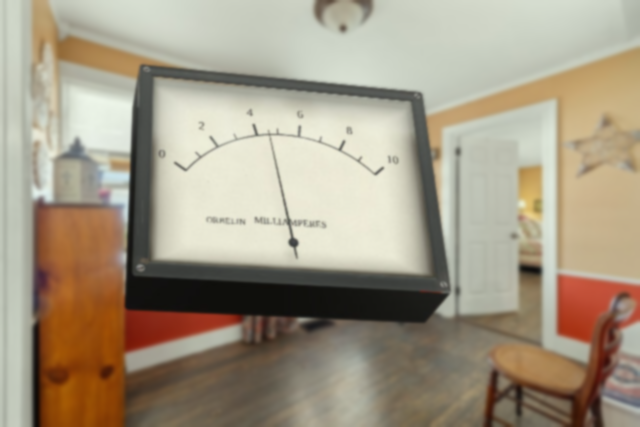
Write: 4.5 mA
